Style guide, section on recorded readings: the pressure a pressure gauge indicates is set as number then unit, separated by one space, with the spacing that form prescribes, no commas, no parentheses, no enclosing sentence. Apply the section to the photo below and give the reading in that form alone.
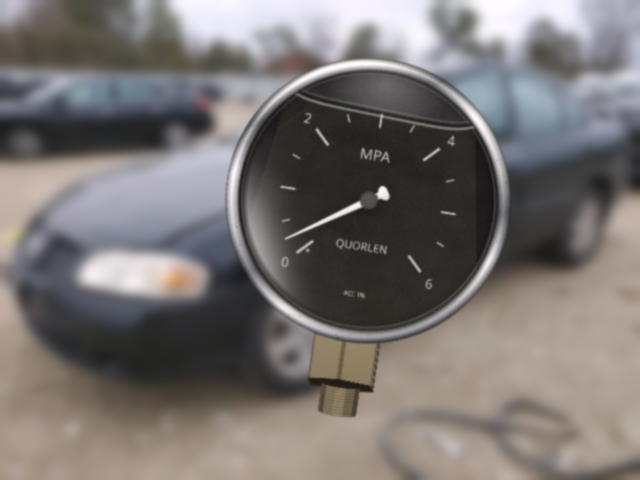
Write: 0.25 MPa
